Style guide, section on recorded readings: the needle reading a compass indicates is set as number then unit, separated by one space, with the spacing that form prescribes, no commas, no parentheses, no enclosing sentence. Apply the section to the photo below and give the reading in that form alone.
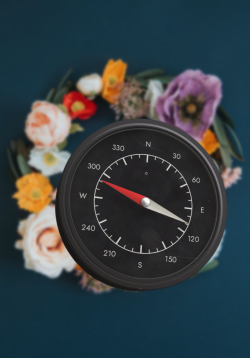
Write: 290 °
